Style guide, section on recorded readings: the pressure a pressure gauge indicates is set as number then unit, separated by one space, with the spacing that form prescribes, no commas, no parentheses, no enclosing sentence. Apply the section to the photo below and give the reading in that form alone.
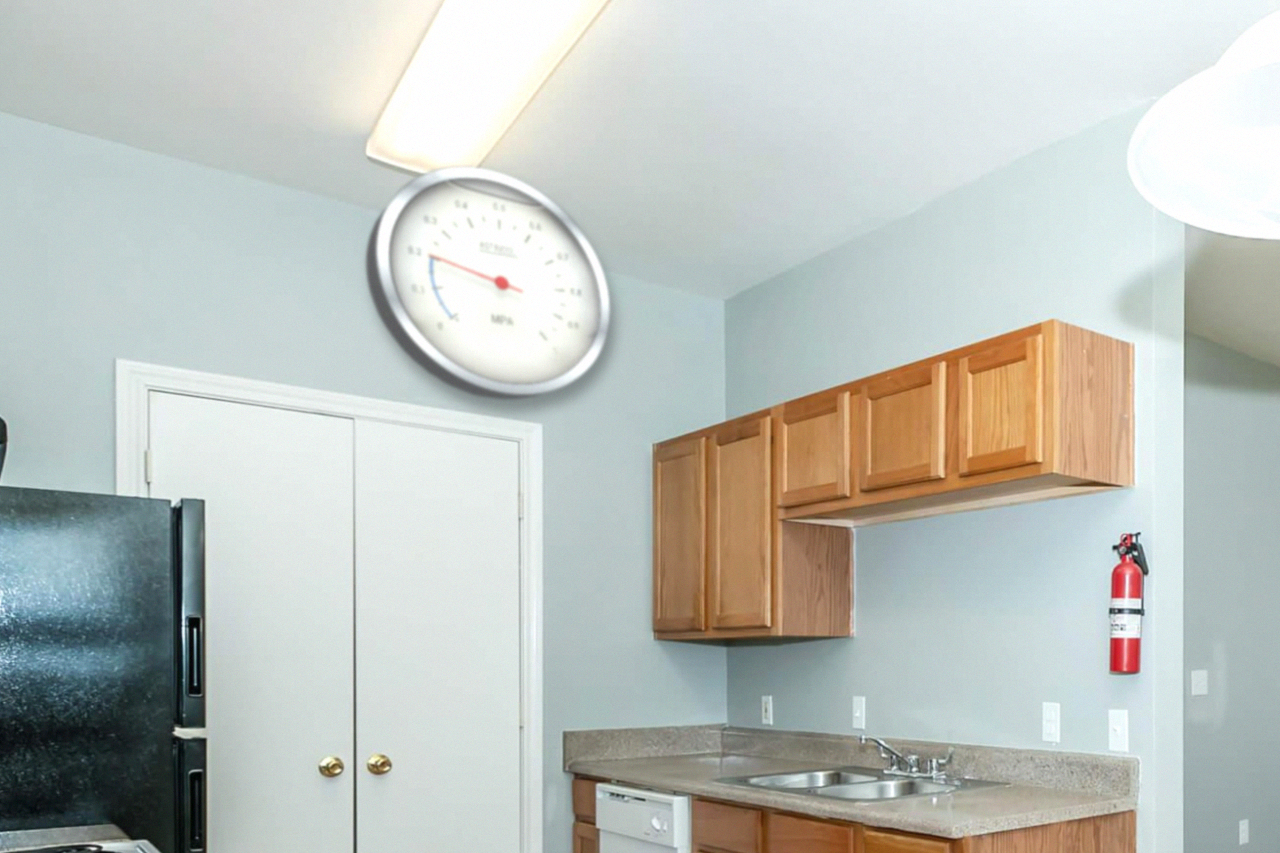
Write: 0.2 MPa
